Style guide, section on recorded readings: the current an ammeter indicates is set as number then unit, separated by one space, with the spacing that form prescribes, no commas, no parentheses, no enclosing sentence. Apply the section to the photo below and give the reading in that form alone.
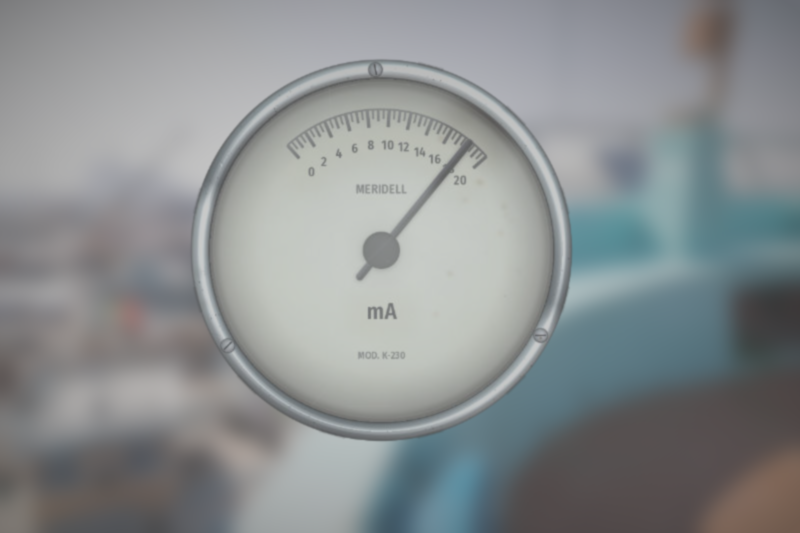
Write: 18 mA
